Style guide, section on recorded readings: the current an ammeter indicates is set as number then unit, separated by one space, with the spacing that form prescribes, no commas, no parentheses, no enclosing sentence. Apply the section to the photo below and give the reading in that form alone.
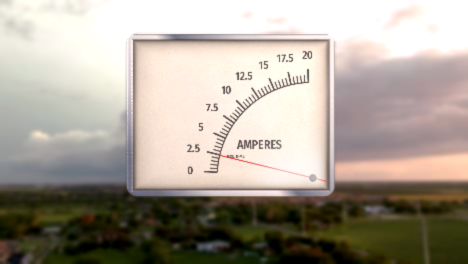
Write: 2.5 A
